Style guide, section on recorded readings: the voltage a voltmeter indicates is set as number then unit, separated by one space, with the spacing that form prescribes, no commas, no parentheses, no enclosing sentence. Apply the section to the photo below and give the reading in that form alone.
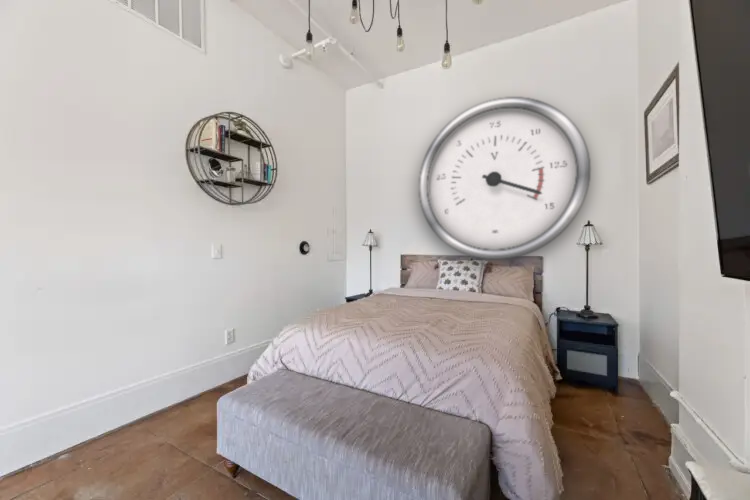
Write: 14.5 V
